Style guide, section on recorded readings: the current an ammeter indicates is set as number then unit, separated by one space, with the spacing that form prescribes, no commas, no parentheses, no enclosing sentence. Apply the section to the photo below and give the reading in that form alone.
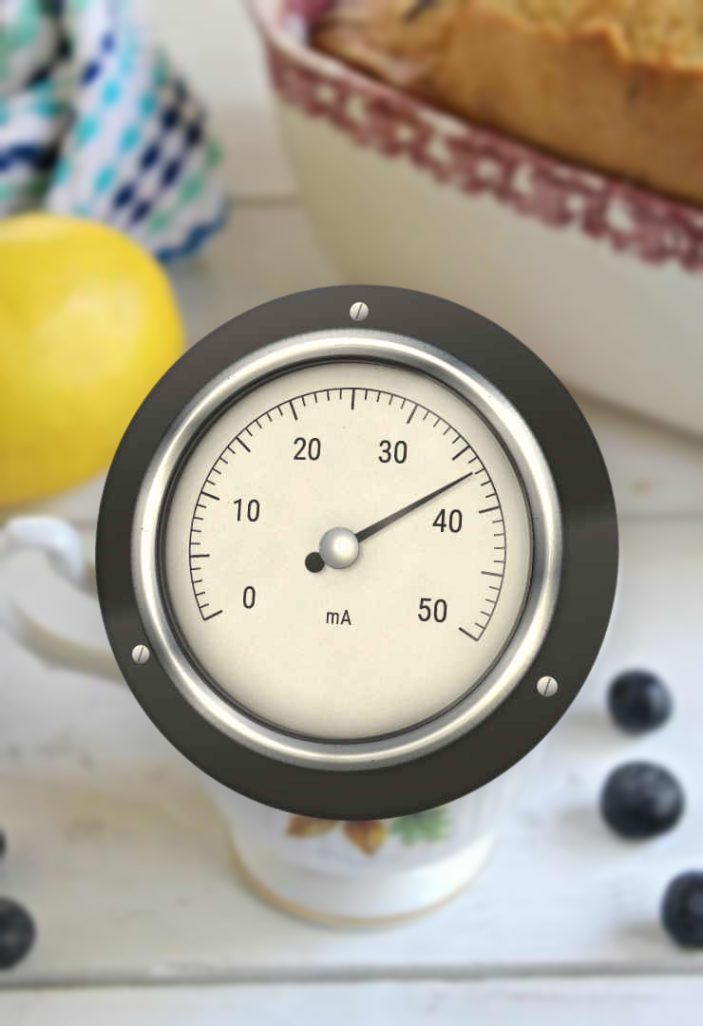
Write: 37 mA
